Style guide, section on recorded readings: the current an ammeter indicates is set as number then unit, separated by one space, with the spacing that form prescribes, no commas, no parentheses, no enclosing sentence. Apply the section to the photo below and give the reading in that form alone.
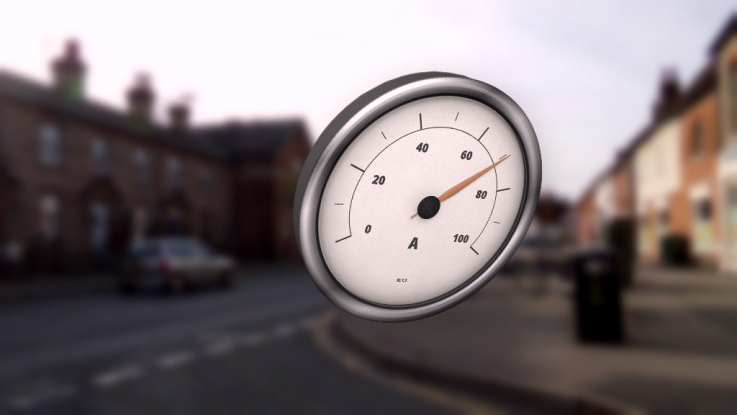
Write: 70 A
